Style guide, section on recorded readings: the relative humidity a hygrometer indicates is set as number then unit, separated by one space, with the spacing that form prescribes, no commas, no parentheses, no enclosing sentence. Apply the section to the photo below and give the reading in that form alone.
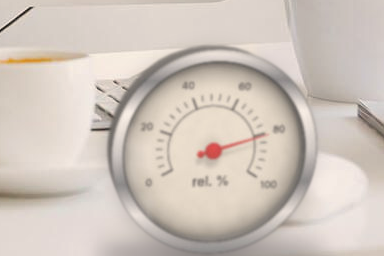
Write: 80 %
